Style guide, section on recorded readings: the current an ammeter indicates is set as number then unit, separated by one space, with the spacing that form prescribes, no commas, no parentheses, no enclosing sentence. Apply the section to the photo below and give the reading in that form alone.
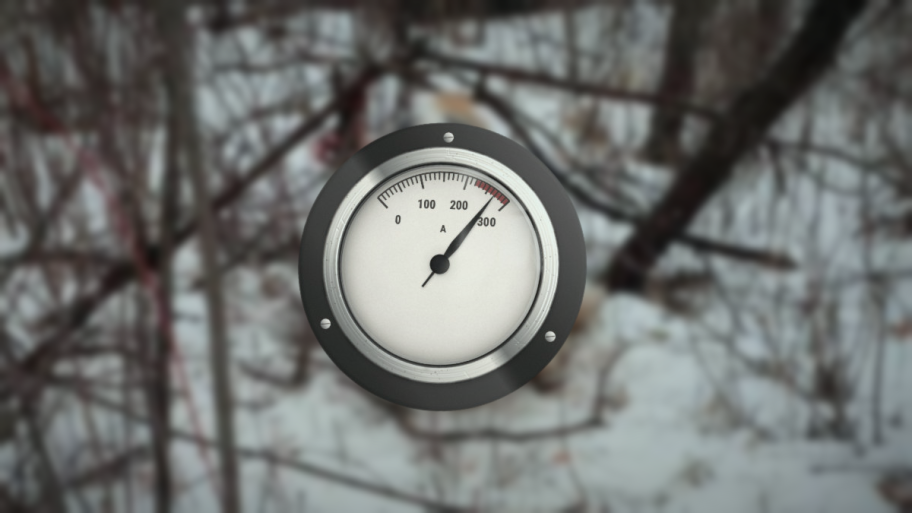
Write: 270 A
